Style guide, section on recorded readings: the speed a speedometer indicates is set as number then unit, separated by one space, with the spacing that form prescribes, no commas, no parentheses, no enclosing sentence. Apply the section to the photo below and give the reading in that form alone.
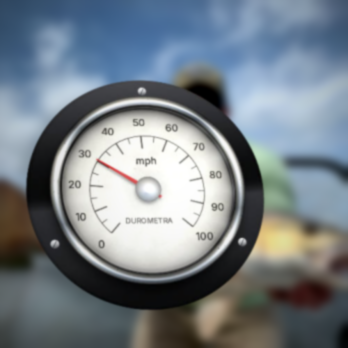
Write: 30 mph
